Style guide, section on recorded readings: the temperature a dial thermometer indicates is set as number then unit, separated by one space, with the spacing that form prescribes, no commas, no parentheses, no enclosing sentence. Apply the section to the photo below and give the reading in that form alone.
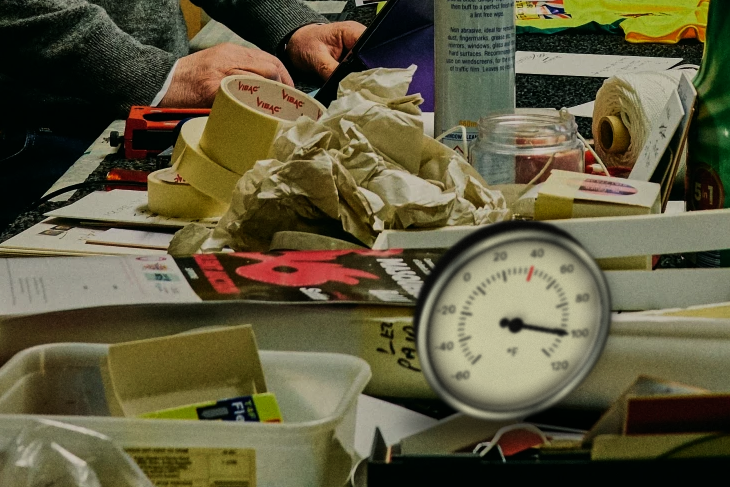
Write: 100 °F
